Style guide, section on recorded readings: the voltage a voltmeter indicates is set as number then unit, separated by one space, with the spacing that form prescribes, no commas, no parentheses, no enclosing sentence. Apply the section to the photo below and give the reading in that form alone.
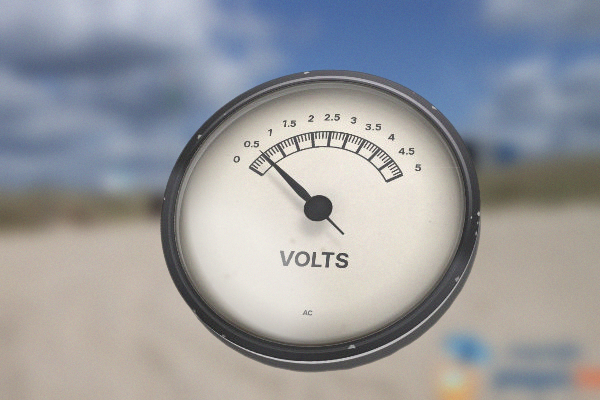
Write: 0.5 V
